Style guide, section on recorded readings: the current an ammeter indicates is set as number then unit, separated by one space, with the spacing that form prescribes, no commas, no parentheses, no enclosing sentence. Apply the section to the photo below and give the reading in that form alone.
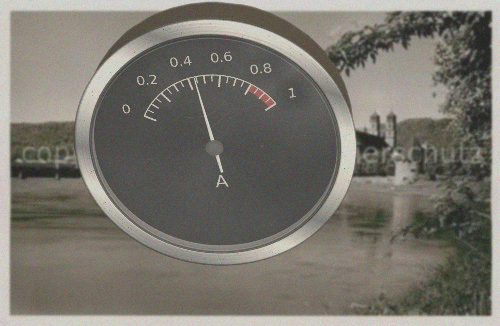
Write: 0.45 A
